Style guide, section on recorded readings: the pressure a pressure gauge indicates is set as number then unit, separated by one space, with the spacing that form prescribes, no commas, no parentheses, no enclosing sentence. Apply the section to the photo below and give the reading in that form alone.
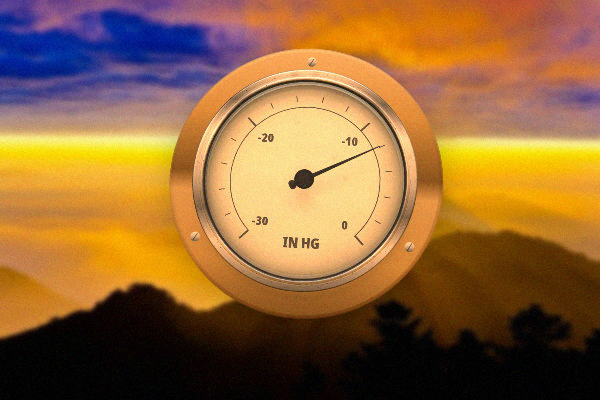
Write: -8 inHg
